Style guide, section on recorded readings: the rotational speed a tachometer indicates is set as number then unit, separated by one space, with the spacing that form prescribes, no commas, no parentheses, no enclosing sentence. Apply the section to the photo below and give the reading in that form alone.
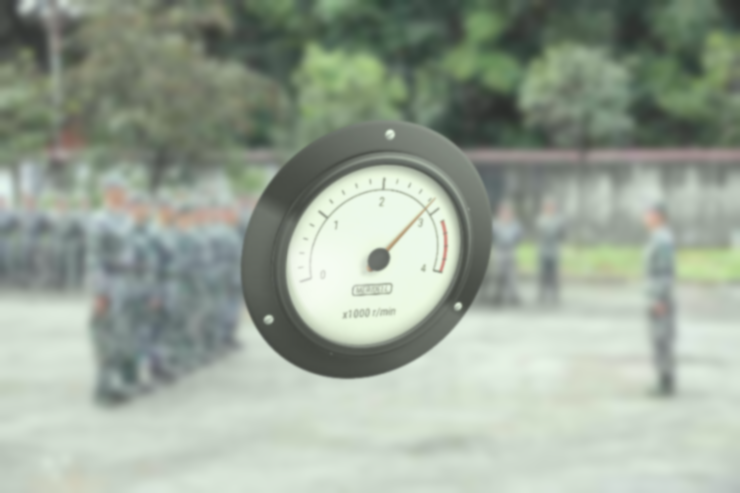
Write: 2800 rpm
